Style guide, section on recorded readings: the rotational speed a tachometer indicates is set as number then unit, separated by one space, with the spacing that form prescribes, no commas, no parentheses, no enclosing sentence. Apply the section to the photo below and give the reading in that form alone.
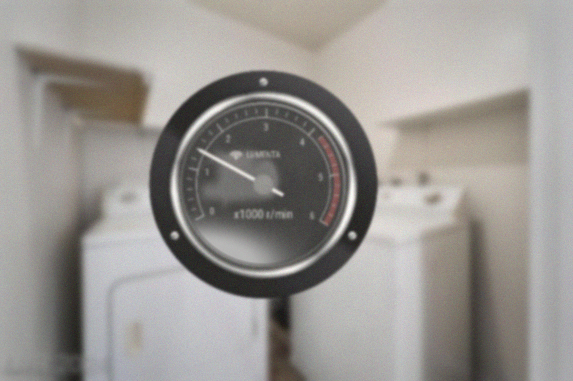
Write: 1400 rpm
